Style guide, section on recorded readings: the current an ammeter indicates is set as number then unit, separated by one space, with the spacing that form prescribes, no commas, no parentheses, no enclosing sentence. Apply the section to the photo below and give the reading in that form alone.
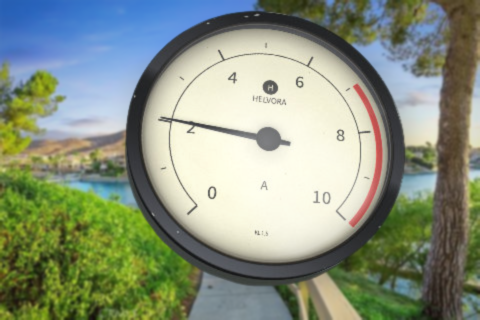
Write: 2 A
